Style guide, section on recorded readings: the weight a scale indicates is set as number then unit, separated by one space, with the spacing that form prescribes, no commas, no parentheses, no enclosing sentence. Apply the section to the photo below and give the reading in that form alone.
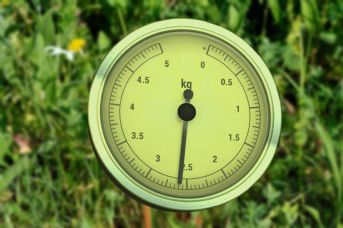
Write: 2.6 kg
